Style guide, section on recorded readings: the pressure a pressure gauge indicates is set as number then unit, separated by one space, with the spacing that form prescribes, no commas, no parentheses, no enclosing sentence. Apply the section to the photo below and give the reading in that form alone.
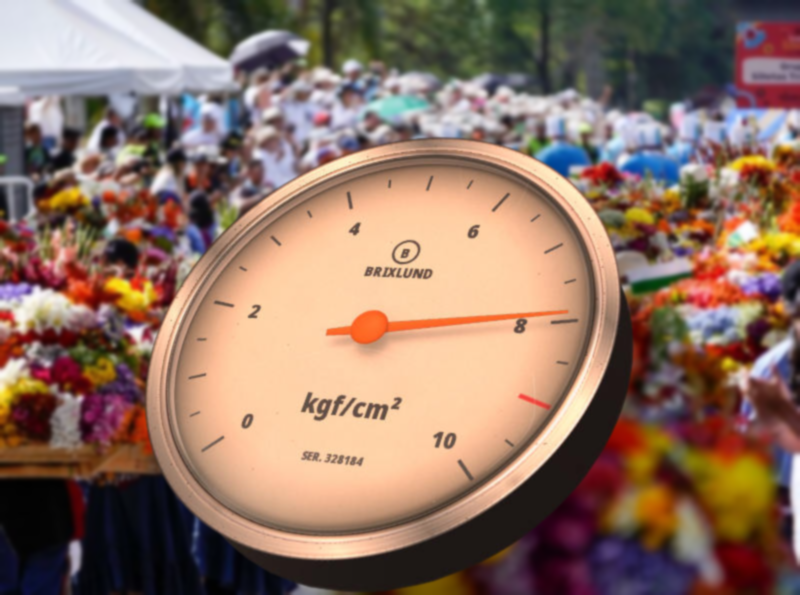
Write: 8 kg/cm²
